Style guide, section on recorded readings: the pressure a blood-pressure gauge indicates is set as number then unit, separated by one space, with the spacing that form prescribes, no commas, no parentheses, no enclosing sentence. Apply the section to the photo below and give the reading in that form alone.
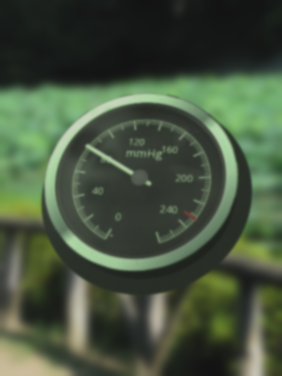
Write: 80 mmHg
